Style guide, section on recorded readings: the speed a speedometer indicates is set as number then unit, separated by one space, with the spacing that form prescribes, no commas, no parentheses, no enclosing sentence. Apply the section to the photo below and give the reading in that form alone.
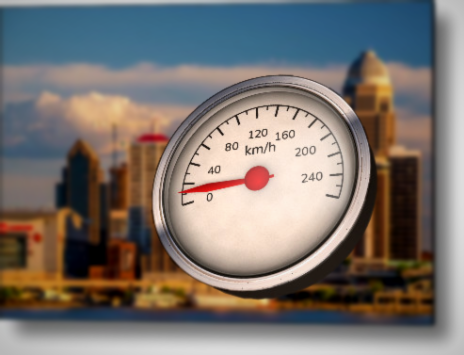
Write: 10 km/h
